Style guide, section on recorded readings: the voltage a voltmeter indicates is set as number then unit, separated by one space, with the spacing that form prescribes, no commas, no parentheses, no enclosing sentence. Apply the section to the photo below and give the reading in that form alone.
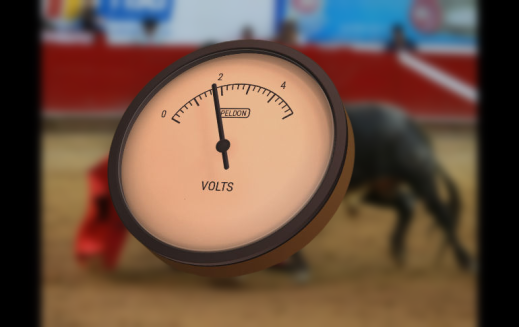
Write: 1.8 V
